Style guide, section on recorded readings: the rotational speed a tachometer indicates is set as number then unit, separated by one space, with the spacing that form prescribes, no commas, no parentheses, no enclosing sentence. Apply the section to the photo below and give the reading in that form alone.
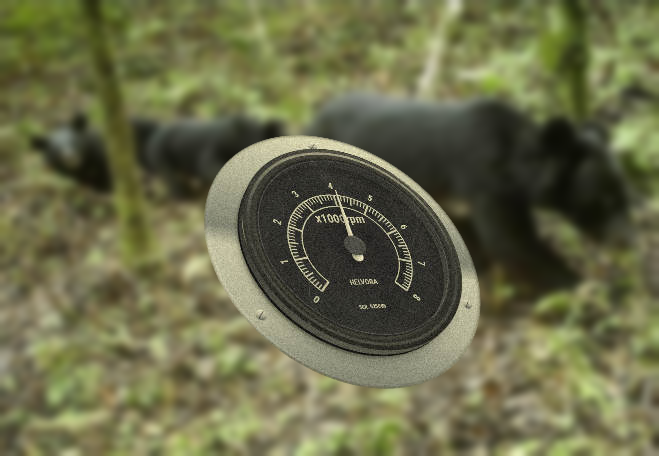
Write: 4000 rpm
